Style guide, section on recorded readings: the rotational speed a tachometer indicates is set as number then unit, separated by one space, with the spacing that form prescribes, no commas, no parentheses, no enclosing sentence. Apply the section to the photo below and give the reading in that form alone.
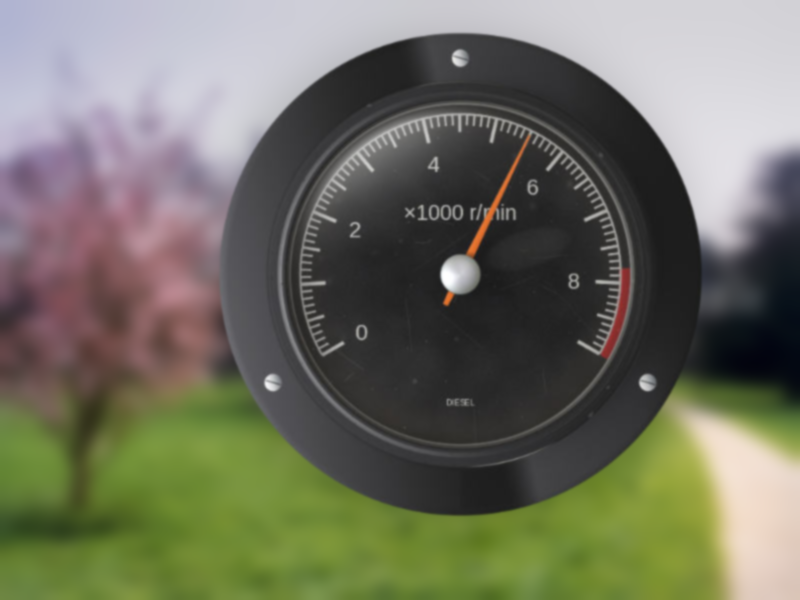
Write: 5500 rpm
